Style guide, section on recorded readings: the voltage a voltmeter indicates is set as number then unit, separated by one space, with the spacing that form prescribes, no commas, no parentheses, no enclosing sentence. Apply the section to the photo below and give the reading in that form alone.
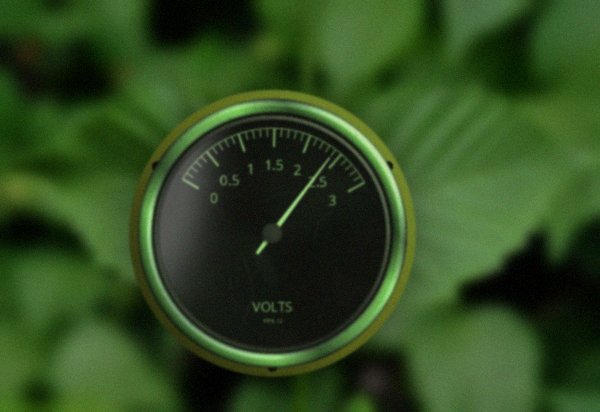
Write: 2.4 V
